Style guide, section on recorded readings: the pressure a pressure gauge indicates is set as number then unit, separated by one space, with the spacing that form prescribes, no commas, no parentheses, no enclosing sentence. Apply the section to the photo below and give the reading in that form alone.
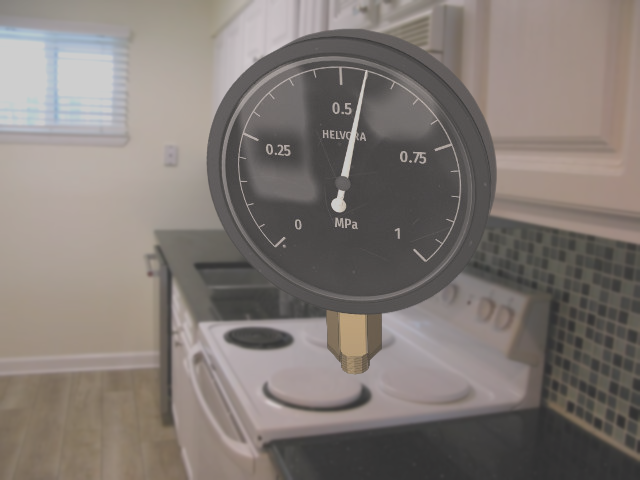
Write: 0.55 MPa
